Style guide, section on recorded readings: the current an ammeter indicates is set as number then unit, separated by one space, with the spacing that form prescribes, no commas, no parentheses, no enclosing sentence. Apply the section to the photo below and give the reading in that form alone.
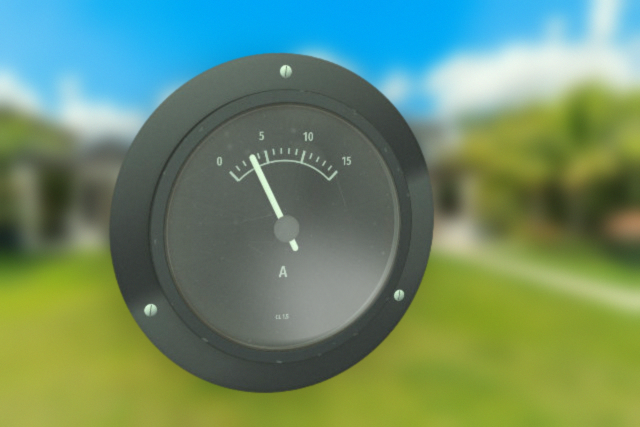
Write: 3 A
